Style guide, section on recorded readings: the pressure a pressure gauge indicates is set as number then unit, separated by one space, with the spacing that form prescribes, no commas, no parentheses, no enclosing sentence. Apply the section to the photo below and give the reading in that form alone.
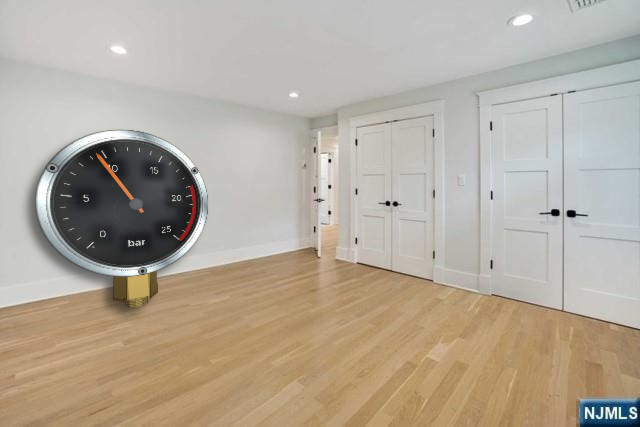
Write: 9.5 bar
